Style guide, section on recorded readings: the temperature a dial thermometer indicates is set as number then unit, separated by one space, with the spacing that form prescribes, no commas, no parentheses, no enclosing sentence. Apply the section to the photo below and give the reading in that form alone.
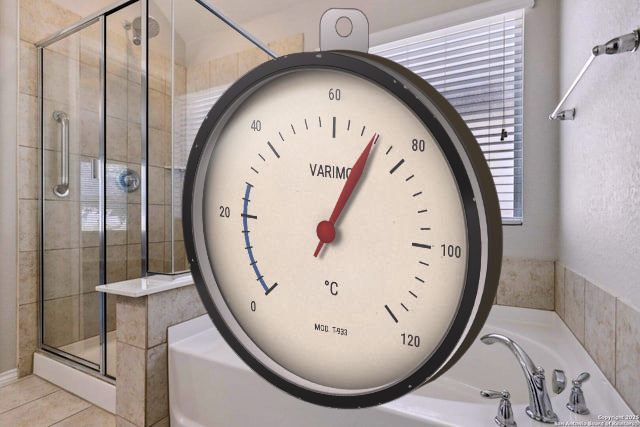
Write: 72 °C
